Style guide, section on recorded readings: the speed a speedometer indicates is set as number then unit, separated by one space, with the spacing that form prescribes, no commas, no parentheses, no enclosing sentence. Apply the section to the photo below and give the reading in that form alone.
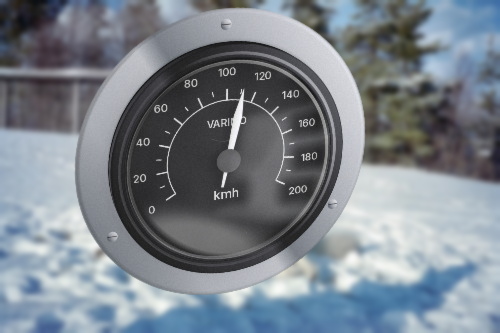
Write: 110 km/h
